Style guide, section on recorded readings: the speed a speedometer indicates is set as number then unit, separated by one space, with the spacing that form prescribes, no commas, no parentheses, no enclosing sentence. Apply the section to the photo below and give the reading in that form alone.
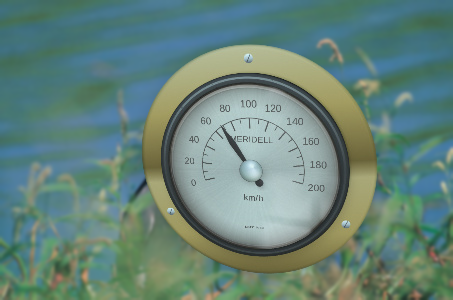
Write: 70 km/h
